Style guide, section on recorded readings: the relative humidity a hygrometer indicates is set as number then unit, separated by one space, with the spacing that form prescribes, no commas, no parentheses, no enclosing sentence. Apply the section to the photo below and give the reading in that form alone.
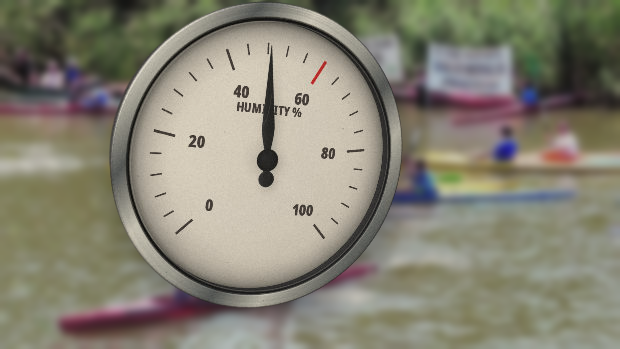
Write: 48 %
